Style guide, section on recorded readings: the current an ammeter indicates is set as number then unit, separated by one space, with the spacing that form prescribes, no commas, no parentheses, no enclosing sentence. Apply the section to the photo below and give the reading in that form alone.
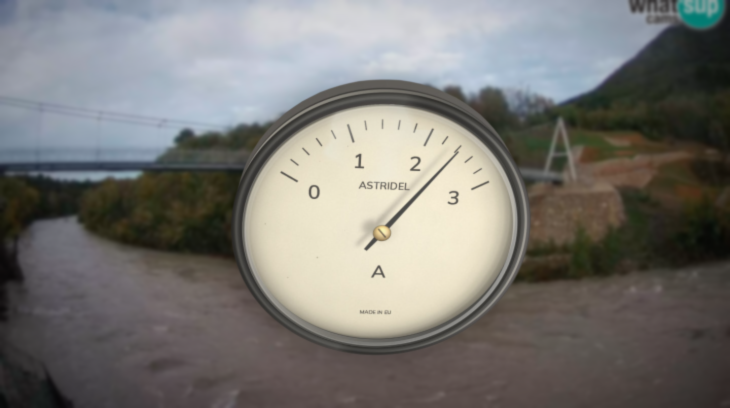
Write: 2.4 A
